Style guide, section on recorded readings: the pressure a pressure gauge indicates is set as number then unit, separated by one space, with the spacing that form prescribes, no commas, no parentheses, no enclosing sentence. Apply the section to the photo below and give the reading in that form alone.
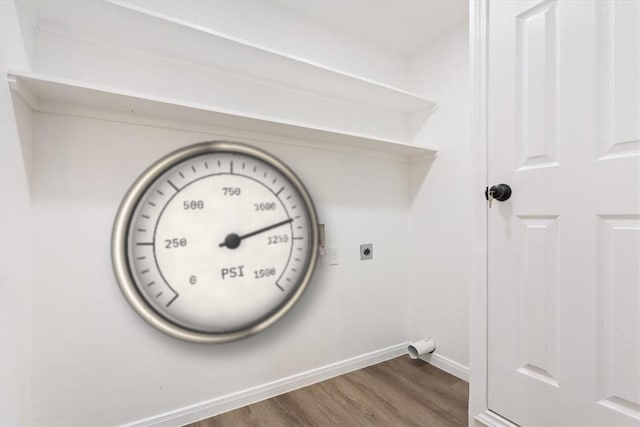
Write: 1150 psi
